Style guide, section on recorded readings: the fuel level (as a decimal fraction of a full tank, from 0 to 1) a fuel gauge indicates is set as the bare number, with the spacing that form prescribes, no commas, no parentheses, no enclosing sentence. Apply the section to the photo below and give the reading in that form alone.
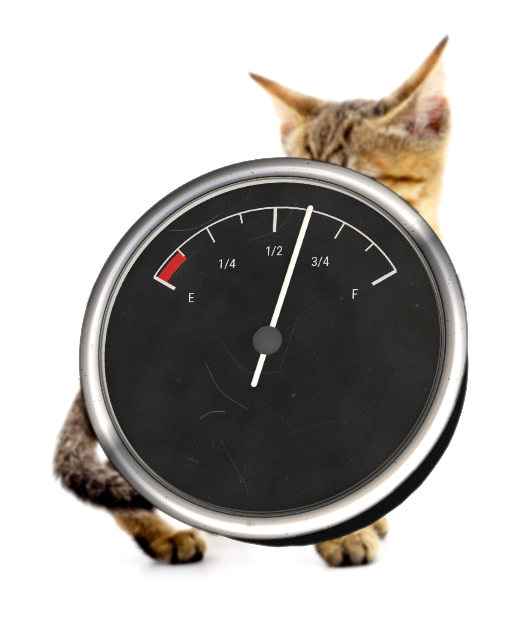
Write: 0.625
